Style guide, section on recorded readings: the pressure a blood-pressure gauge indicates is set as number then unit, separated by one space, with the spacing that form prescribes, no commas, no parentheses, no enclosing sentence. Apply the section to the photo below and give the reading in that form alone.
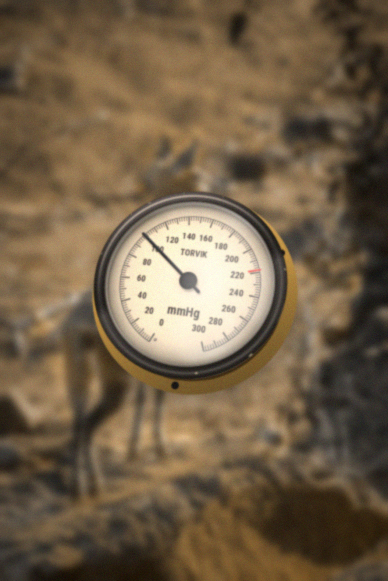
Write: 100 mmHg
